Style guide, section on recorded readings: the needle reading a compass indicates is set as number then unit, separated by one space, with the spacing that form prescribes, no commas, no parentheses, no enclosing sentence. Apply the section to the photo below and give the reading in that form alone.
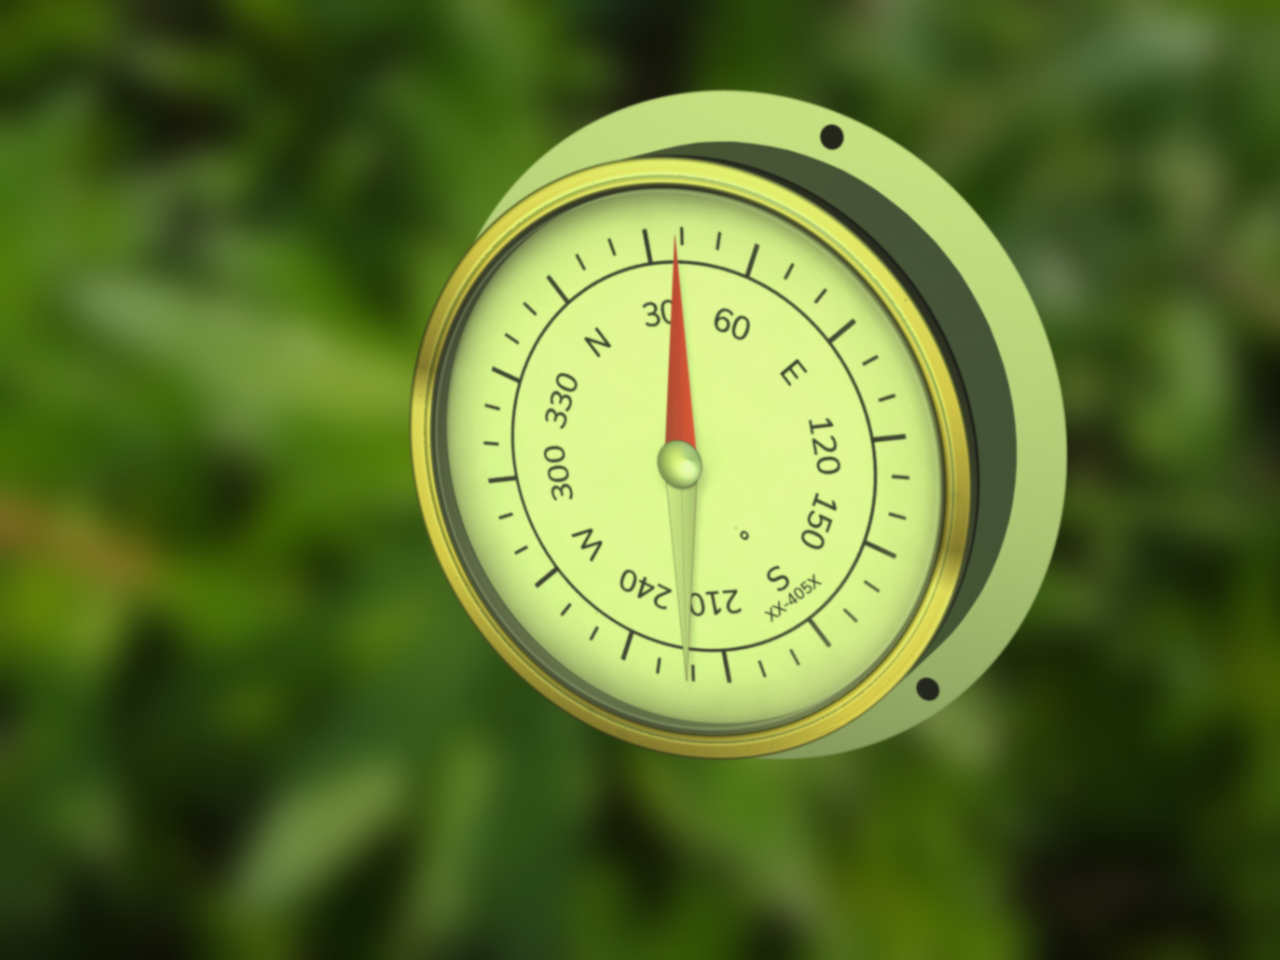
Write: 40 °
